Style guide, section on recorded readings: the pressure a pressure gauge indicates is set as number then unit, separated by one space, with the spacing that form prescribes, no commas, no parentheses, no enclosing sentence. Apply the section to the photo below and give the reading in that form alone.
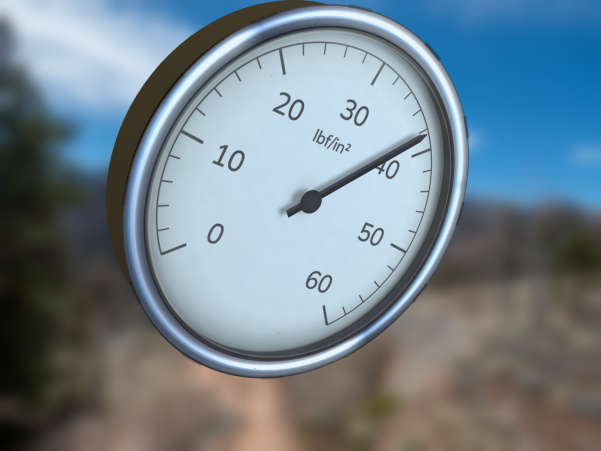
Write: 38 psi
